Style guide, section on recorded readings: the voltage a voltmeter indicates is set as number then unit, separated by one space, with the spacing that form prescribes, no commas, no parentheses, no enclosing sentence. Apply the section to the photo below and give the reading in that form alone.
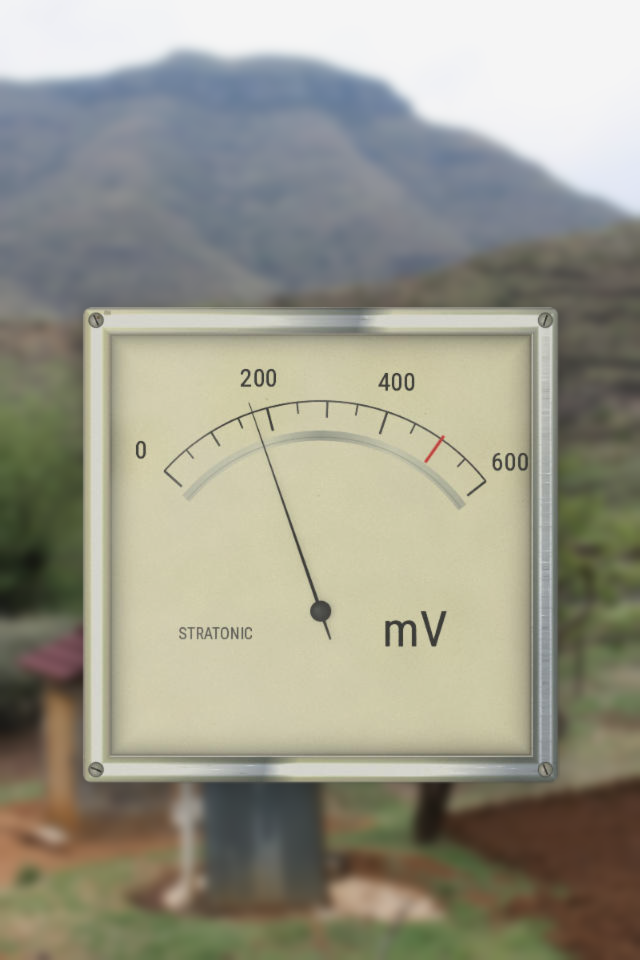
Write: 175 mV
